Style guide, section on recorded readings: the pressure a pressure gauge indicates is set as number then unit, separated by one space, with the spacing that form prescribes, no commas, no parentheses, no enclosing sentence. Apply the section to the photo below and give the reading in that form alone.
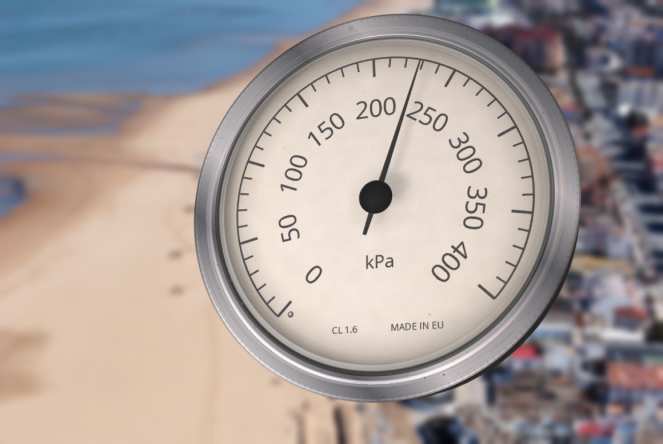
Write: 230 kPa
